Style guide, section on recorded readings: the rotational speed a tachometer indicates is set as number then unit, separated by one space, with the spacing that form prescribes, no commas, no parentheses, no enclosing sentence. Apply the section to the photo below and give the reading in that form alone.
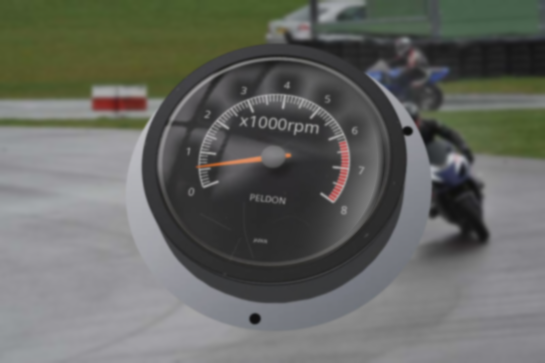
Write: 500 rpm
